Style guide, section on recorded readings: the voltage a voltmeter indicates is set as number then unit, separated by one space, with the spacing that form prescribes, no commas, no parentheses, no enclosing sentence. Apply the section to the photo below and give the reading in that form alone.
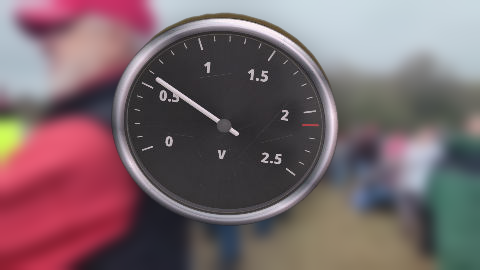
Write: 0.6 V
